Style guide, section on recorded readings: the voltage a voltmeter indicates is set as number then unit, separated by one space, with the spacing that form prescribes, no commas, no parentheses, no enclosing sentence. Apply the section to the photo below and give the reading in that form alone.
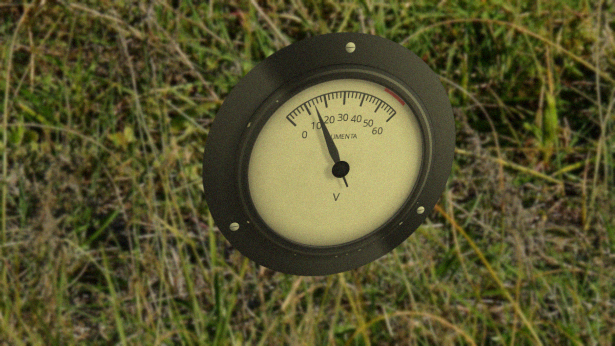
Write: 14 V
